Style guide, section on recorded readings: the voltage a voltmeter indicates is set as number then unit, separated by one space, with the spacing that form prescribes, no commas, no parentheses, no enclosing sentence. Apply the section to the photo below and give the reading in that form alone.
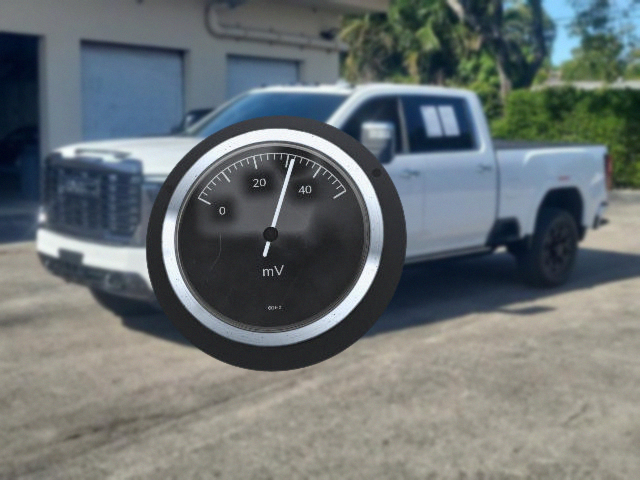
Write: 32 mV
